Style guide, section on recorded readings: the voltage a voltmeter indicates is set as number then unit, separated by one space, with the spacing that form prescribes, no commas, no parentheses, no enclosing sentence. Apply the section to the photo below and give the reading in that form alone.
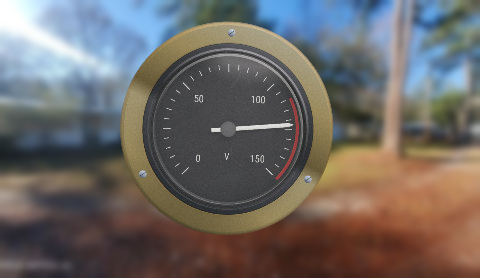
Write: 122.5 V
